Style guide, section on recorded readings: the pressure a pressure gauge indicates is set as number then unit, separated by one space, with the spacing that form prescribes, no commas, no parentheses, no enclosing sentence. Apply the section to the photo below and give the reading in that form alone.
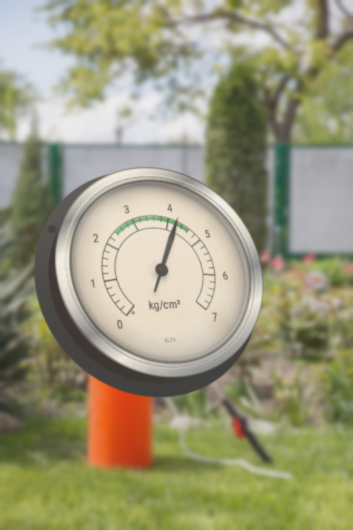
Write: 4.2 kg/cm²
